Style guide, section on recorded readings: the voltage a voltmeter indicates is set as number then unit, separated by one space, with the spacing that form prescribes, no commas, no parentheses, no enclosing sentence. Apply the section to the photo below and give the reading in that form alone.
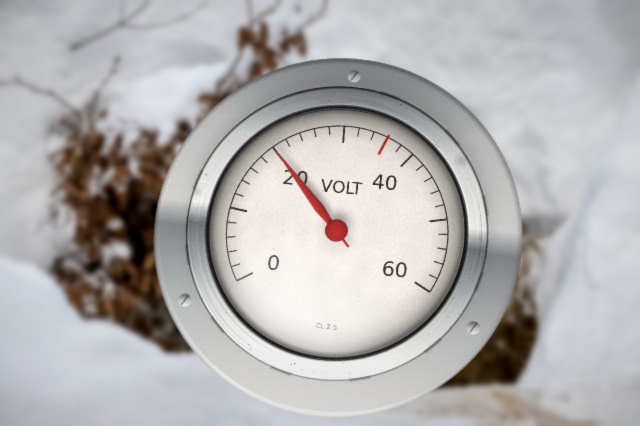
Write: 20 V
